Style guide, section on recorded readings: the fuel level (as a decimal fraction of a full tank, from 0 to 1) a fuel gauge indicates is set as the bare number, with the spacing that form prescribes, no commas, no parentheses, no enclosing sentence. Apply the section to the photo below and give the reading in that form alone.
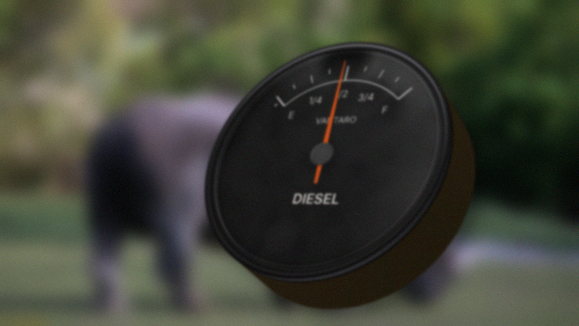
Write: 0.5
